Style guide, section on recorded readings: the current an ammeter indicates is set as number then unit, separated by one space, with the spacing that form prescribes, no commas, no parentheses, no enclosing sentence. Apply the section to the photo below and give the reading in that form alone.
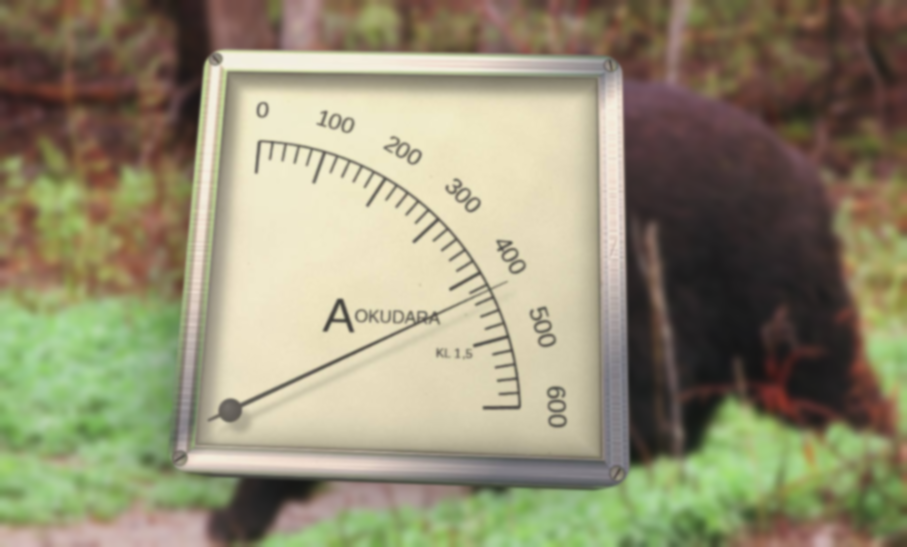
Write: 430 A
